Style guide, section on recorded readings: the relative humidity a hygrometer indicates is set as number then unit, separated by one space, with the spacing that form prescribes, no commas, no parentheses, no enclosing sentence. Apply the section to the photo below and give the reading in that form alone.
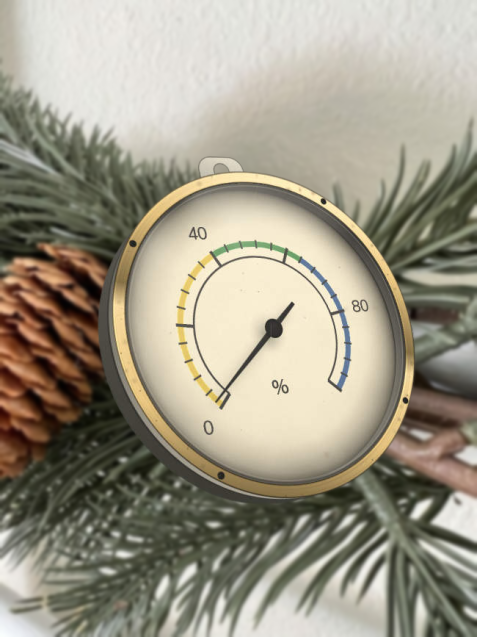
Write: 2 %
